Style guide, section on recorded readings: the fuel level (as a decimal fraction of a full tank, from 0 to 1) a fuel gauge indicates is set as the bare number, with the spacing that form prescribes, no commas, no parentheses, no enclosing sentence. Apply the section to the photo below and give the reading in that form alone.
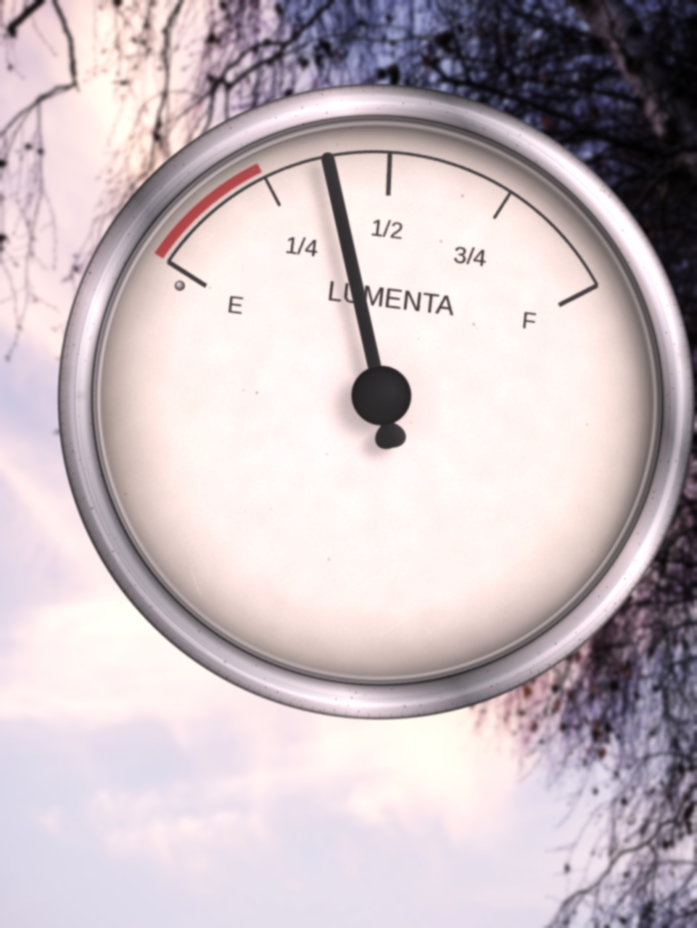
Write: 0.375
